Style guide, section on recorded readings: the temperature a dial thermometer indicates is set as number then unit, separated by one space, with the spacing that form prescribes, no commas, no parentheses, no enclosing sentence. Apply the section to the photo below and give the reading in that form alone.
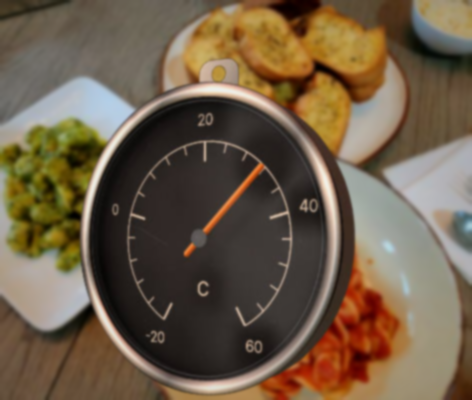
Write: 32 °C
